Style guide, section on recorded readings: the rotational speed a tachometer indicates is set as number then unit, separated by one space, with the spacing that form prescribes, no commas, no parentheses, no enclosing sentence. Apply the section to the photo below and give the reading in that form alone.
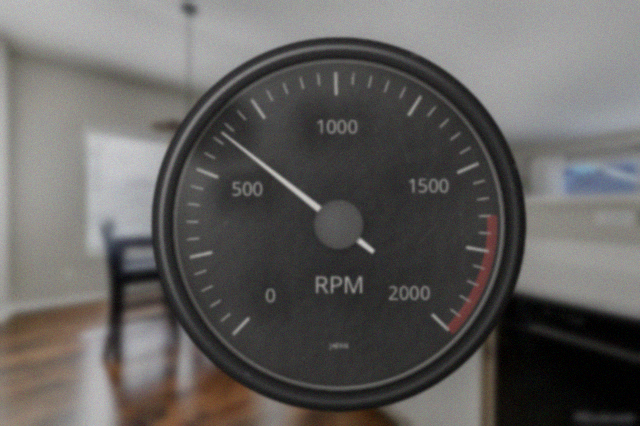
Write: 625 rpm
